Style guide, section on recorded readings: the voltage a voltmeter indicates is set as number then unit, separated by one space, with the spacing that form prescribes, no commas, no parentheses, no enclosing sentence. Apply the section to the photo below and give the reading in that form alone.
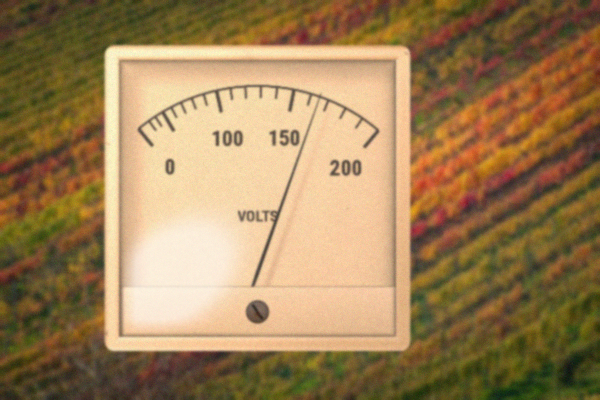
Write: 165 V
